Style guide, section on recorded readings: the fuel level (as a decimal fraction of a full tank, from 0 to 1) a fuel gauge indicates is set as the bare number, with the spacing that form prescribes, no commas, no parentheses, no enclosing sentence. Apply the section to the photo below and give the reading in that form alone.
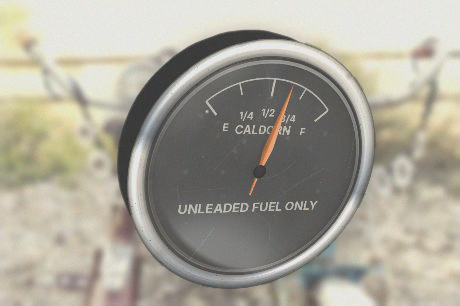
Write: 0.625
